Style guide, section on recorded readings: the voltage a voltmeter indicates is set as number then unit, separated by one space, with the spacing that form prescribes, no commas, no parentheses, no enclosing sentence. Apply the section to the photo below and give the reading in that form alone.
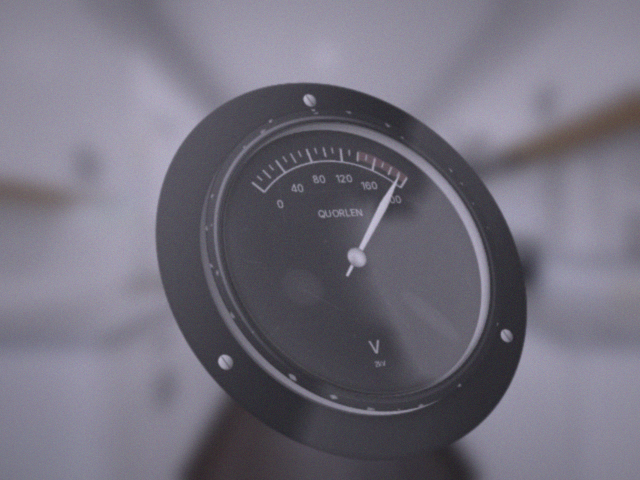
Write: 190 V
